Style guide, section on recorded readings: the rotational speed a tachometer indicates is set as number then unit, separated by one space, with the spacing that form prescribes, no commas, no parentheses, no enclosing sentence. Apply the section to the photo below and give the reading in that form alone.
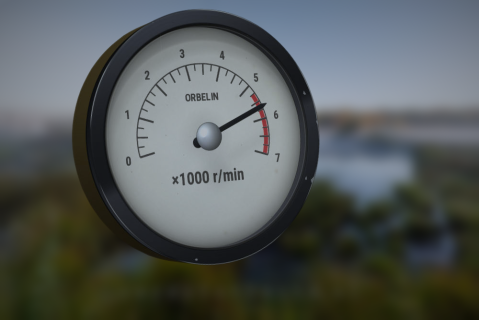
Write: 5625 rpm
